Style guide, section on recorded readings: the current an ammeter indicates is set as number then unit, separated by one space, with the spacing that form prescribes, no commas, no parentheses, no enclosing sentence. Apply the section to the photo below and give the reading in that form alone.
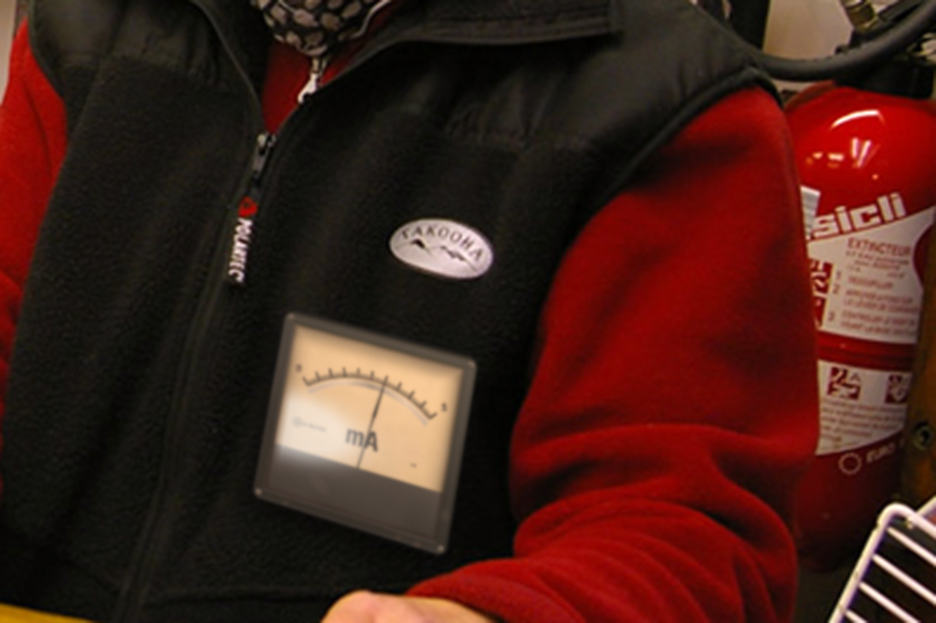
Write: 3 mA
